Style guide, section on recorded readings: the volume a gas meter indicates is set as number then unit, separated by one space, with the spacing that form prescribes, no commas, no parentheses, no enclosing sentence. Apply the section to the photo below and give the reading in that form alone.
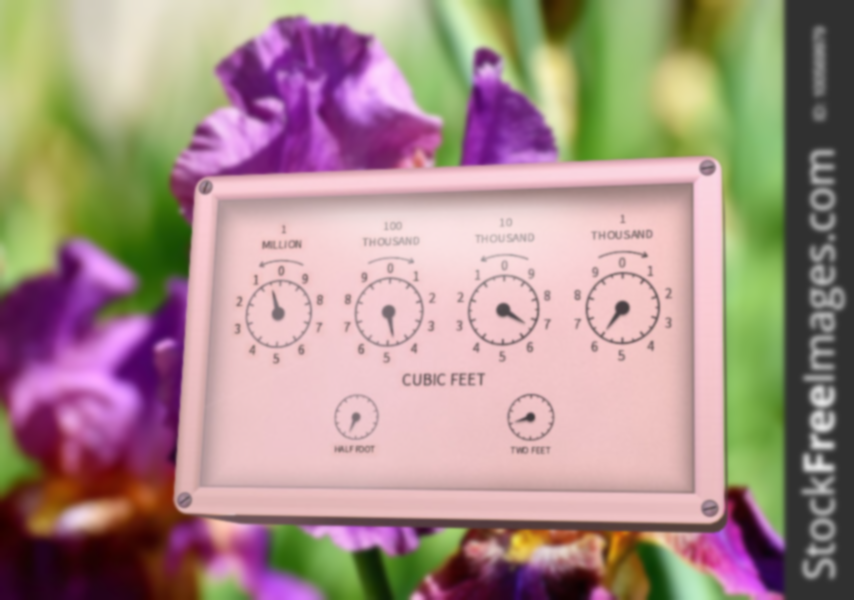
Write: 46600 ft³
